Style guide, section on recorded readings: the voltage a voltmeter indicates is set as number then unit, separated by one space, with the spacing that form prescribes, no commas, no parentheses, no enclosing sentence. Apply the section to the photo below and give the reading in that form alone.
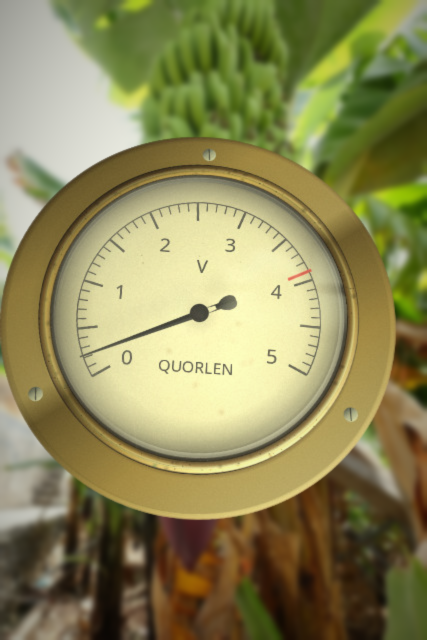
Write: 0.2 V
